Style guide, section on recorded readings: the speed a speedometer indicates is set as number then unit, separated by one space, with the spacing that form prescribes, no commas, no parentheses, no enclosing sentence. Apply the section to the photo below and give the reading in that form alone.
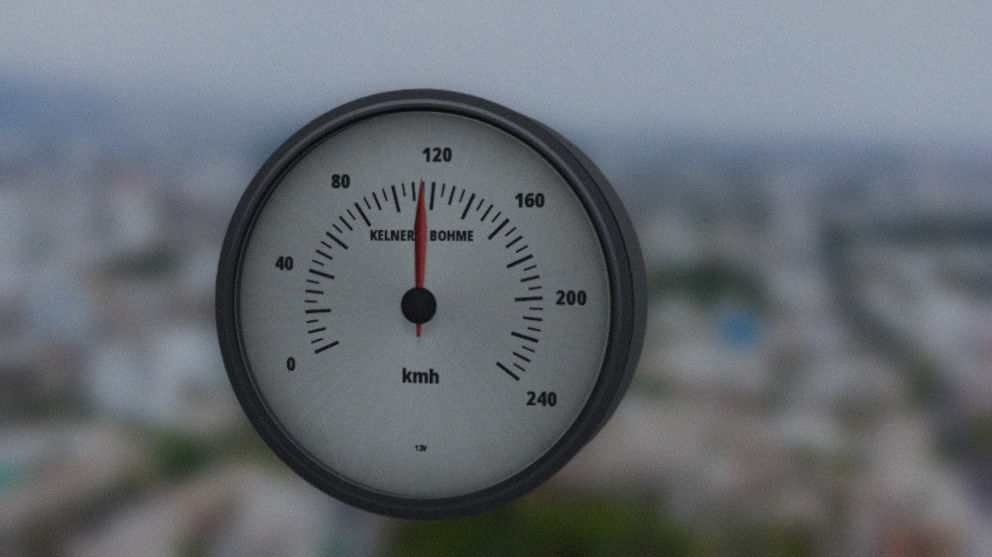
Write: 115 km/h
